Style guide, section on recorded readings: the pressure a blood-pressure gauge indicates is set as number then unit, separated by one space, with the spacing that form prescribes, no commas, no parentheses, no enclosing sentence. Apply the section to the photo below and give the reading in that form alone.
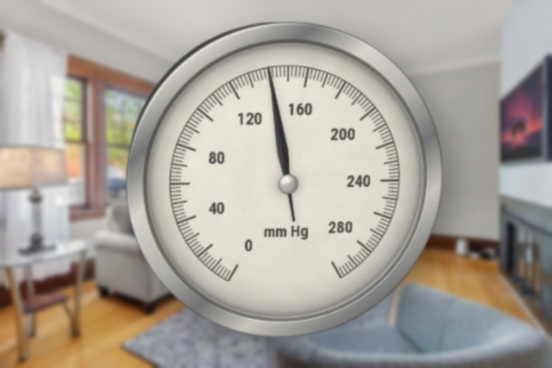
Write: 140 mmHg
